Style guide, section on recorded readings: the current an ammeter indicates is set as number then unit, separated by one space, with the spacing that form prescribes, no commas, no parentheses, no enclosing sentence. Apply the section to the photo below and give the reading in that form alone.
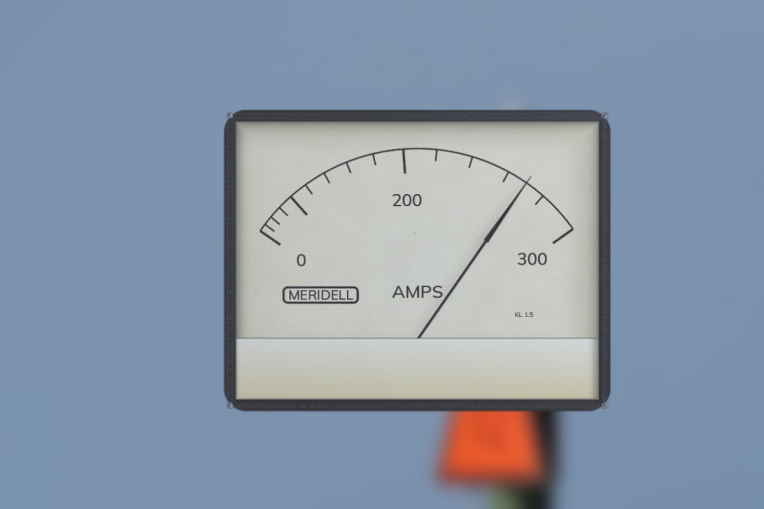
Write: 270 A
